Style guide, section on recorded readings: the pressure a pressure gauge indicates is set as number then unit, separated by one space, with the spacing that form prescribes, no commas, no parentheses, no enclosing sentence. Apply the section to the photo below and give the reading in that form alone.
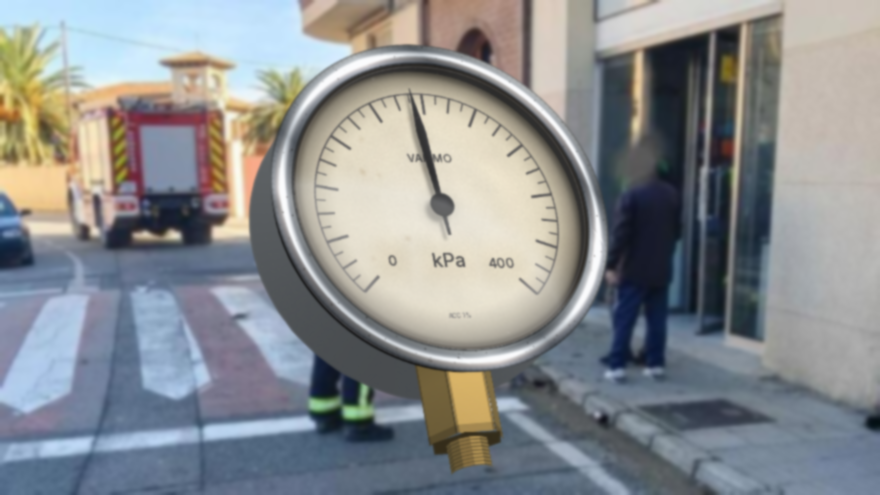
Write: 190 kPa
